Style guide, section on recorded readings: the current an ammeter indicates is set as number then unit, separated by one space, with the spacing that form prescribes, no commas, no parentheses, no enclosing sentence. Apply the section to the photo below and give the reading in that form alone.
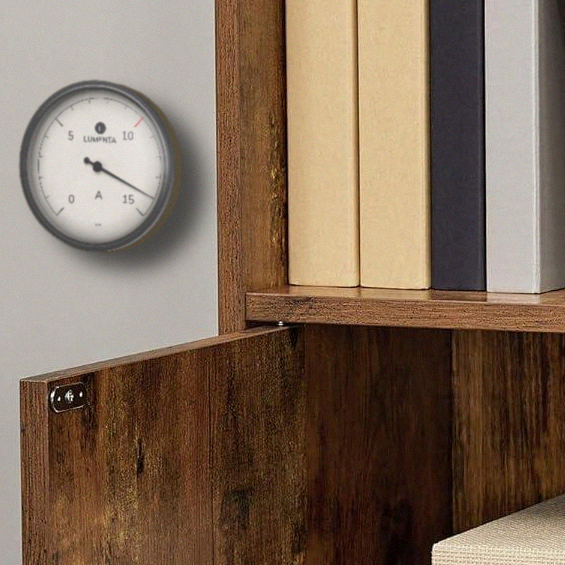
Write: 14 A
